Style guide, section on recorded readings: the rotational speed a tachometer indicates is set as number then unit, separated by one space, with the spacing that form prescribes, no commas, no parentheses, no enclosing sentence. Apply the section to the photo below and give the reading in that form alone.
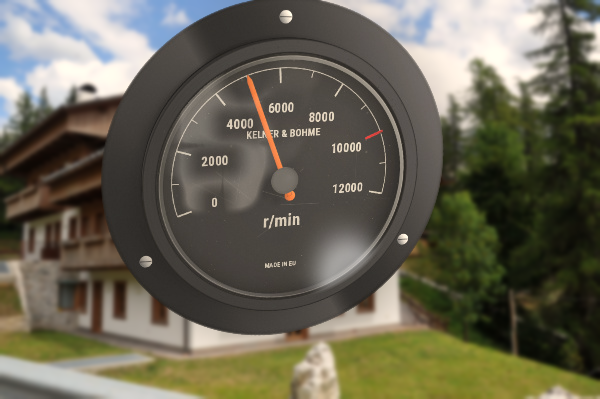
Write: 5000 rpm
